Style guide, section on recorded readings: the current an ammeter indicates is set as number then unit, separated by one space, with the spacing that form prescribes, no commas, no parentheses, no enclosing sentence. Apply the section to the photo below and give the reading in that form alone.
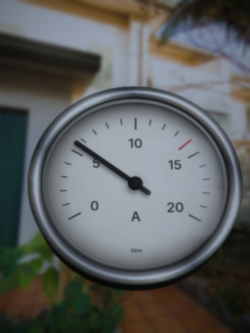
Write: 5.5 A
